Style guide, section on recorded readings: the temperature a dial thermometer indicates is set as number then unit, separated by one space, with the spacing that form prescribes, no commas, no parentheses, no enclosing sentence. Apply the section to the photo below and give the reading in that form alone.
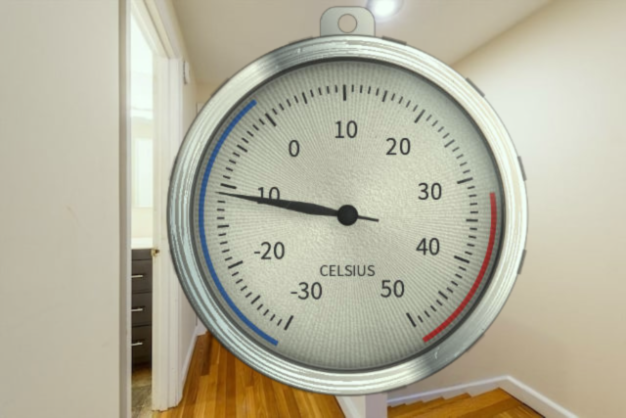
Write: -11 °C
